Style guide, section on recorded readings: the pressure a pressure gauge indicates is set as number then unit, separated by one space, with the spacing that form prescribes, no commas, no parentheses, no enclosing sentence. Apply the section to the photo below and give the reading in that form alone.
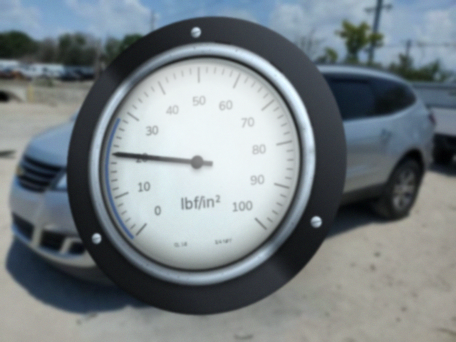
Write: 20 psi
